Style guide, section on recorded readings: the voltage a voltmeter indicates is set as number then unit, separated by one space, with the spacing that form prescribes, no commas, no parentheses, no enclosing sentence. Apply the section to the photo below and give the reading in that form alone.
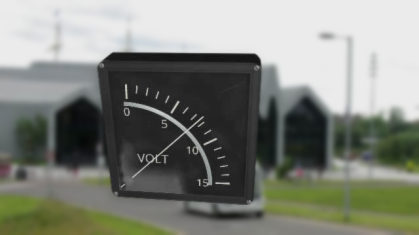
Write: 7.5 V
